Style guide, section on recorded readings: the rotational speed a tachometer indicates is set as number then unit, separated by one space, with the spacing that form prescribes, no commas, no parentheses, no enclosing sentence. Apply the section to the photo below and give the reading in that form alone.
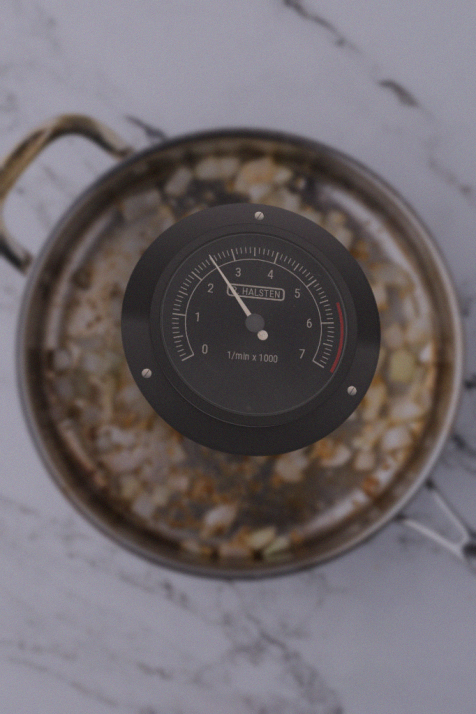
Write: 2500 rpm
